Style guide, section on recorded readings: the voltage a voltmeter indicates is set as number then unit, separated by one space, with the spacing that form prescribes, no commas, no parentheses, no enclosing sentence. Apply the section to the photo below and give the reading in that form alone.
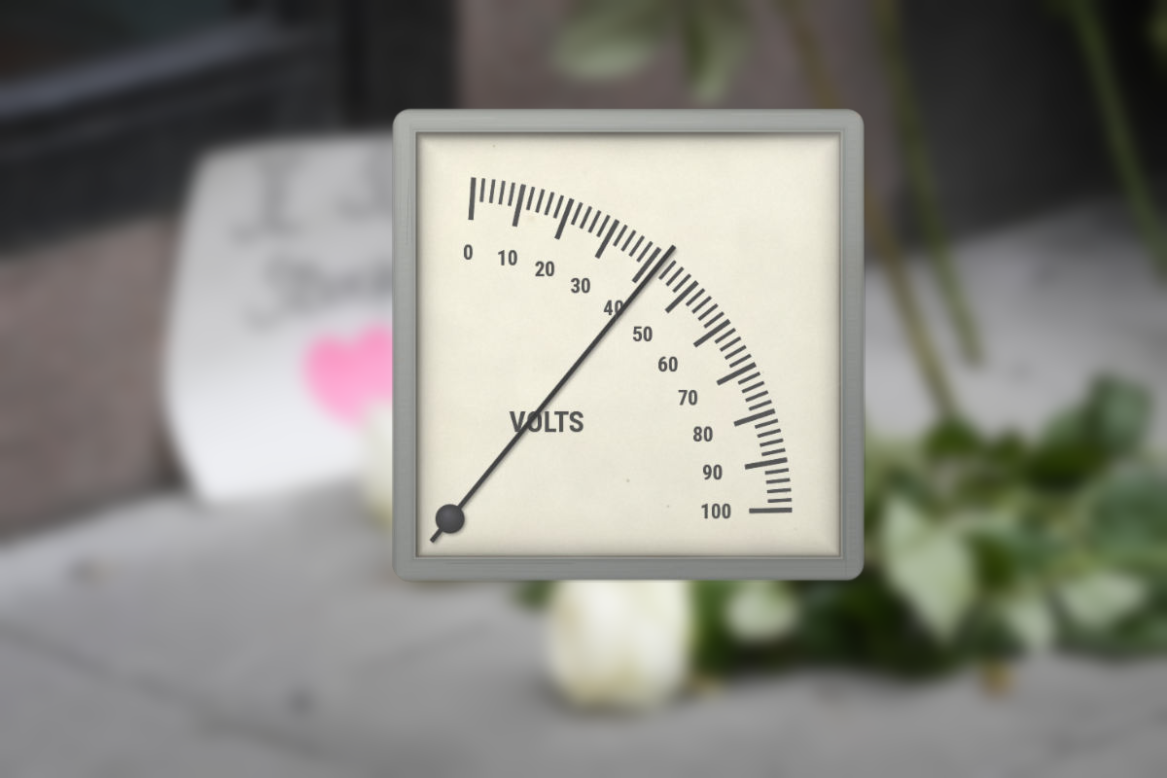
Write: 42 V
